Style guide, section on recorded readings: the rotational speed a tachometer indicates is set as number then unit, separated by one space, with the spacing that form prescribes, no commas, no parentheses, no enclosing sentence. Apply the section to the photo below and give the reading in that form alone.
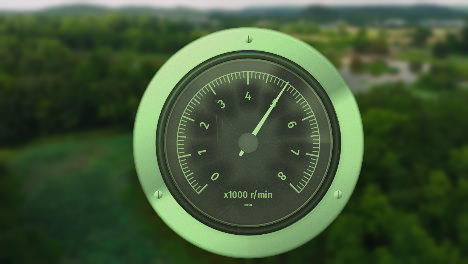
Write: 5000 rpm
